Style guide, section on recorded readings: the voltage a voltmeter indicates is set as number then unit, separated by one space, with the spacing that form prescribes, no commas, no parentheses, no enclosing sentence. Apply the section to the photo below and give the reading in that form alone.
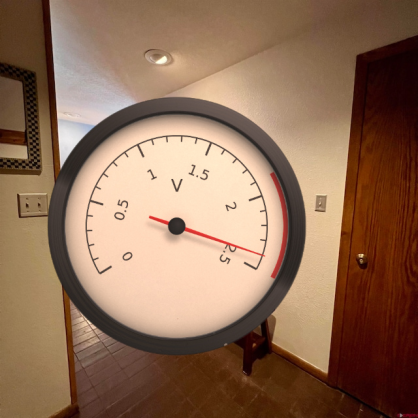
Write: 2.4 V
